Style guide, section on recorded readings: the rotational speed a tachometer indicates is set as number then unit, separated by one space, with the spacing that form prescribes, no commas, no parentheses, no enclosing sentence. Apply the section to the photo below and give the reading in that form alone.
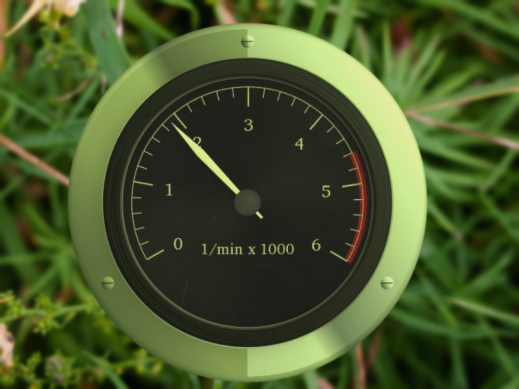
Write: 1900 rpm
